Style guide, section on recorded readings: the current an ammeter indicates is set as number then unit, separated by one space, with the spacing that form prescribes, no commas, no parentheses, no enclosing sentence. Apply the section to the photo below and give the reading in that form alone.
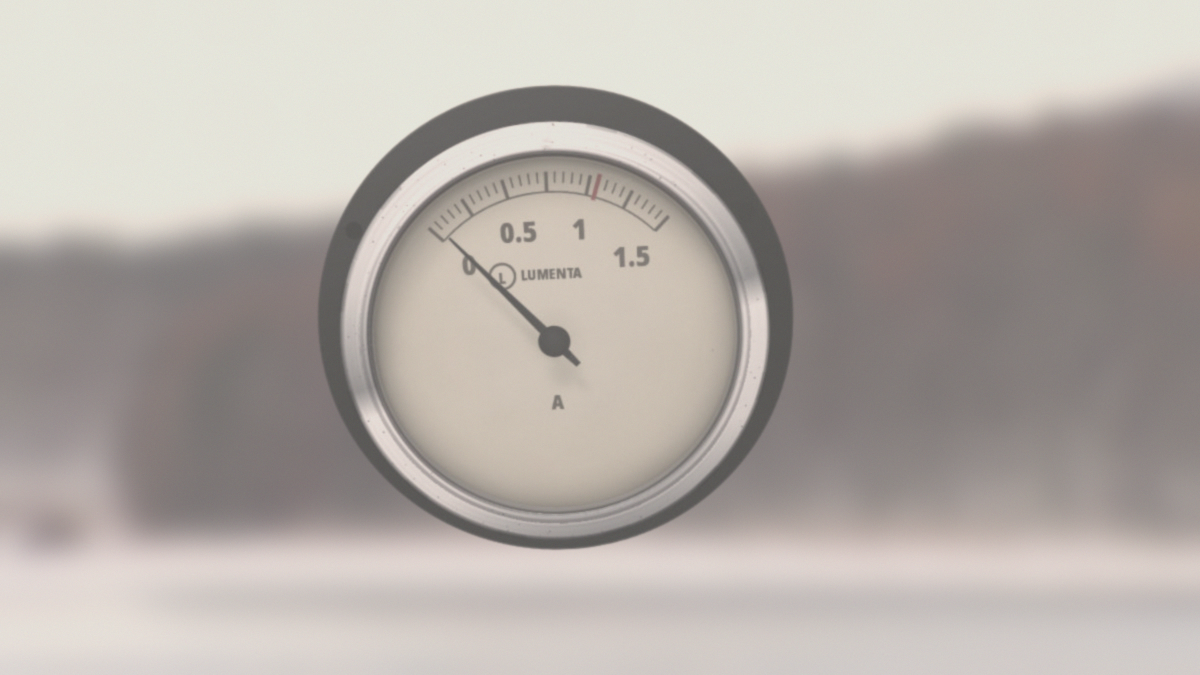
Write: 0.05 A
